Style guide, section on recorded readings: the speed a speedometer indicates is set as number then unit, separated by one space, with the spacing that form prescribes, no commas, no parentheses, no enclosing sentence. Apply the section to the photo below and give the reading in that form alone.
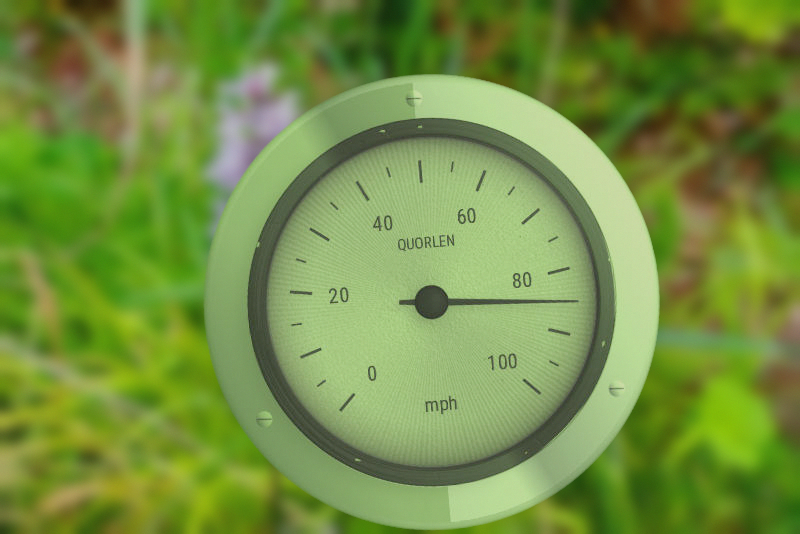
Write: 85 mph
